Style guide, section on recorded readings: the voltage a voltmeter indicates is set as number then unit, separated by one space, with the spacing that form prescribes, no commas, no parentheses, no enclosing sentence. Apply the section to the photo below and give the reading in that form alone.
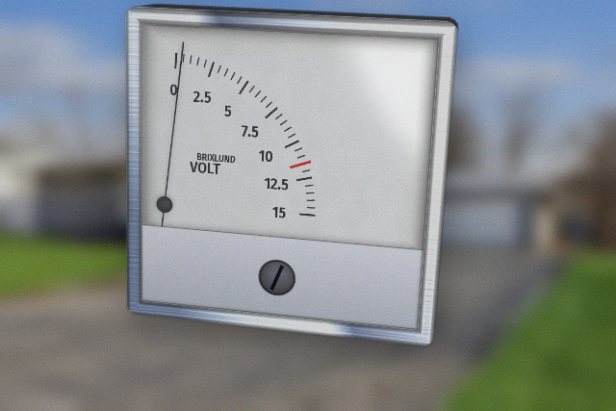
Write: 0.5 V
